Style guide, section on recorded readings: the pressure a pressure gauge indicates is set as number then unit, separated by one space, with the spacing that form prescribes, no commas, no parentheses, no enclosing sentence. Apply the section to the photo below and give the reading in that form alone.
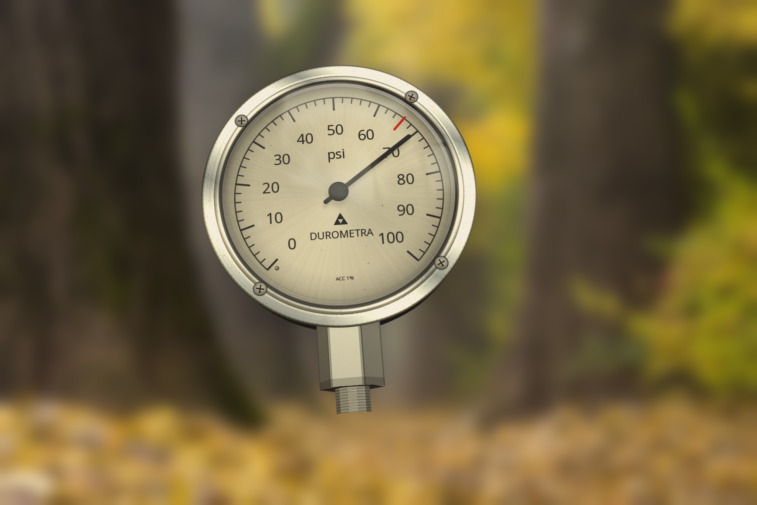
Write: 70 psi
